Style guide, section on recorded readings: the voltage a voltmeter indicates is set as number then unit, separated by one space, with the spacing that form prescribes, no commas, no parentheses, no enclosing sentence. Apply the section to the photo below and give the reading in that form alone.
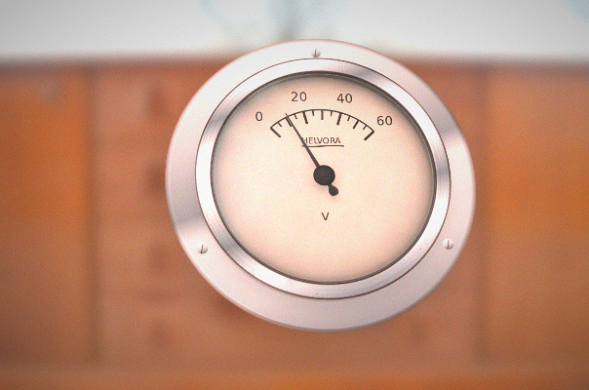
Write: 10 V
